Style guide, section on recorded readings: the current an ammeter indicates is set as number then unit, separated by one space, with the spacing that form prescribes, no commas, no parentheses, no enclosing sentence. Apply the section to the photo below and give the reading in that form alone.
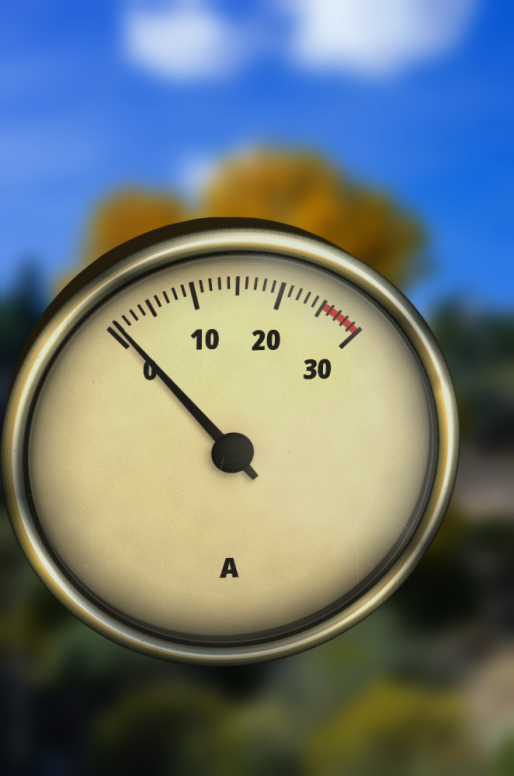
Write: 1 A
